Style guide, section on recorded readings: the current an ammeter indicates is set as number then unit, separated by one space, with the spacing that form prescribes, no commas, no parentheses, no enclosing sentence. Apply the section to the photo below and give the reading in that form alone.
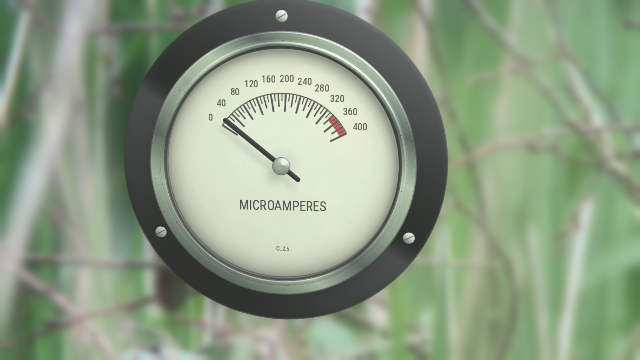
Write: 20 µA
